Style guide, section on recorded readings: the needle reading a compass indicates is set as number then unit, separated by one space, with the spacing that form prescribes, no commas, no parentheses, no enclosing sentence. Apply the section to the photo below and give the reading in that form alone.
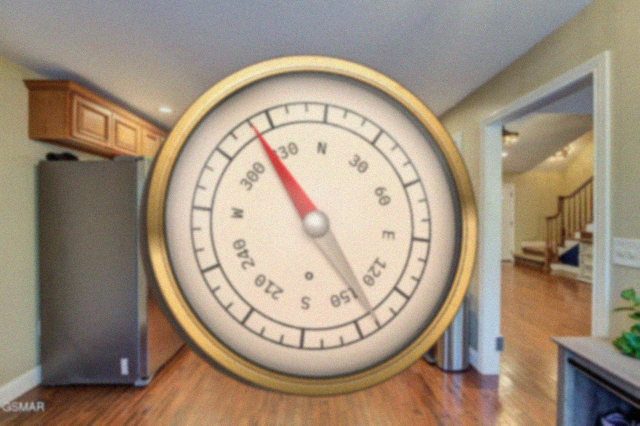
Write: 320 °
